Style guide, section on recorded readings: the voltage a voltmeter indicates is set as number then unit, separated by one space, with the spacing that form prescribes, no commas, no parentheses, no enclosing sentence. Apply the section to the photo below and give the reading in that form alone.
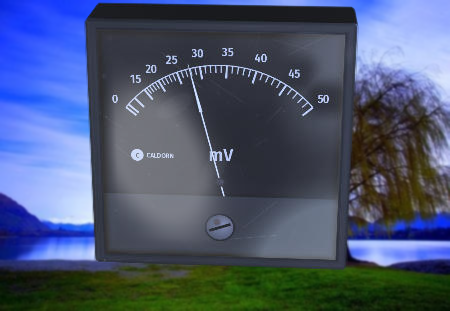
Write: 28 mV
